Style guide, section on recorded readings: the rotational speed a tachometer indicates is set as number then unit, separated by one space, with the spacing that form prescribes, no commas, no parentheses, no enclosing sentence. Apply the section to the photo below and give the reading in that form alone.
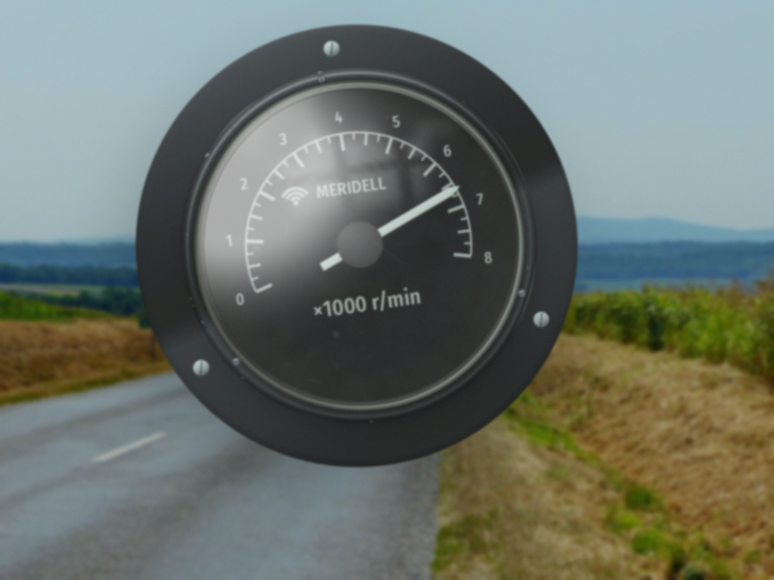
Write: 6625 rpm
